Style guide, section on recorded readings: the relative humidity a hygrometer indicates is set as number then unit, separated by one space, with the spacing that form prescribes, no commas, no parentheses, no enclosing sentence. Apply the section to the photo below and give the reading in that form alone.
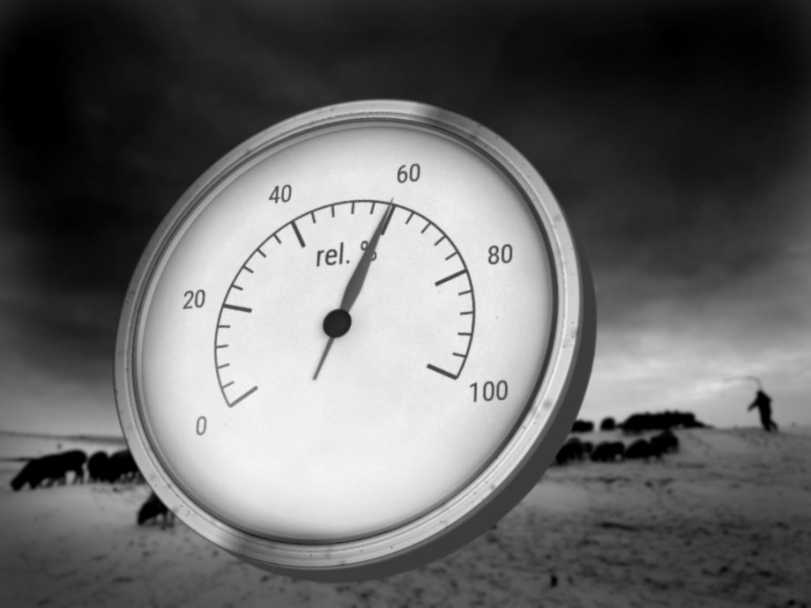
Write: 60 %
